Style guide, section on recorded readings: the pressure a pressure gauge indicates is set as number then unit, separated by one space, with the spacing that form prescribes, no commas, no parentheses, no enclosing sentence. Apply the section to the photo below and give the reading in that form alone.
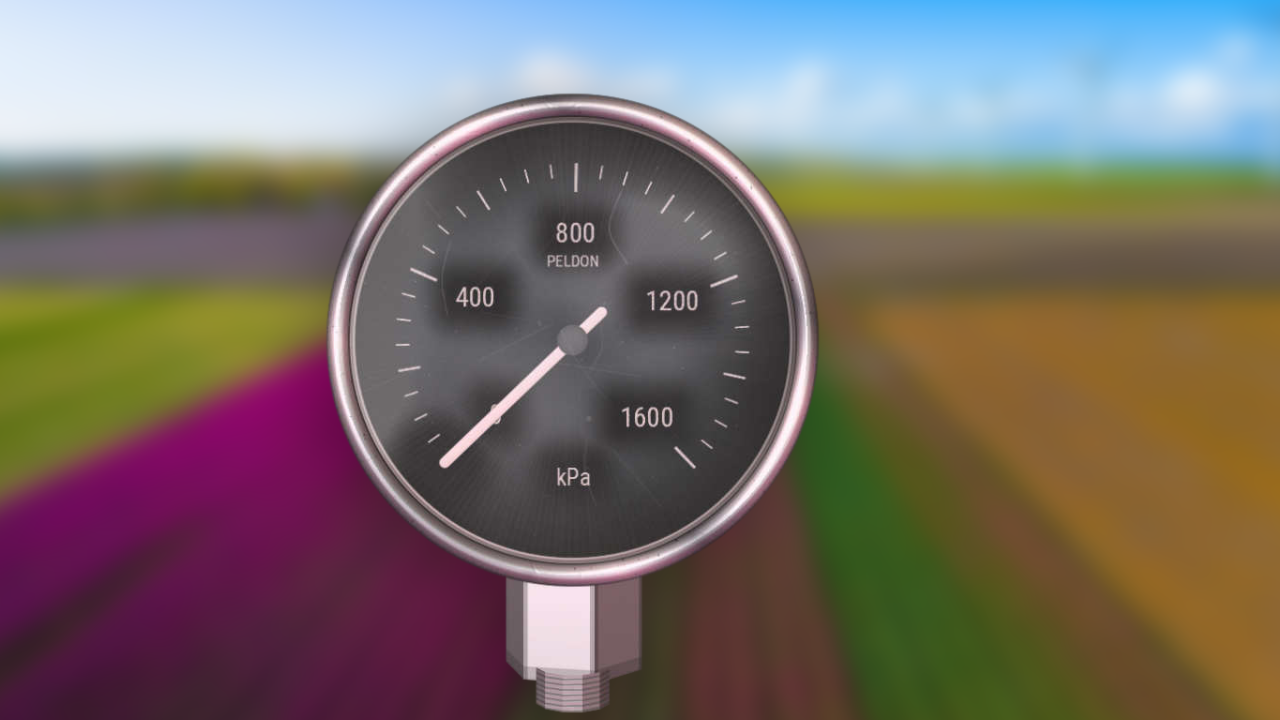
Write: 0 kPa
